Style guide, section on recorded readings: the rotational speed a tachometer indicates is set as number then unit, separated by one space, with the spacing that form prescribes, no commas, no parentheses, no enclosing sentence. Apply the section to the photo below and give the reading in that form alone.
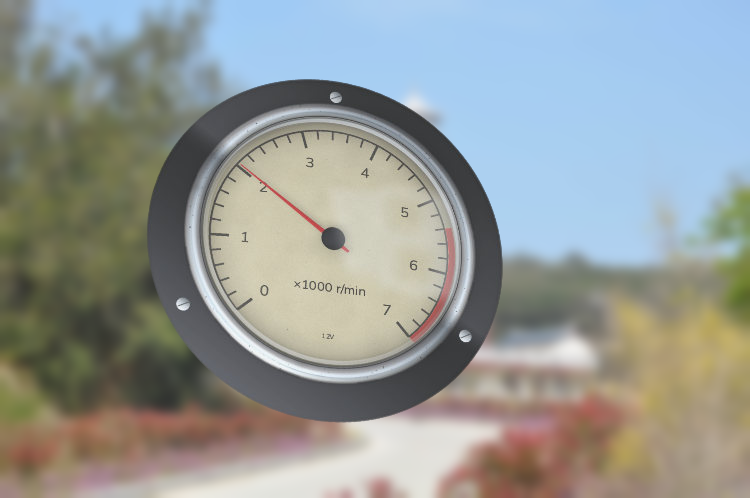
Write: 2000 rpm
